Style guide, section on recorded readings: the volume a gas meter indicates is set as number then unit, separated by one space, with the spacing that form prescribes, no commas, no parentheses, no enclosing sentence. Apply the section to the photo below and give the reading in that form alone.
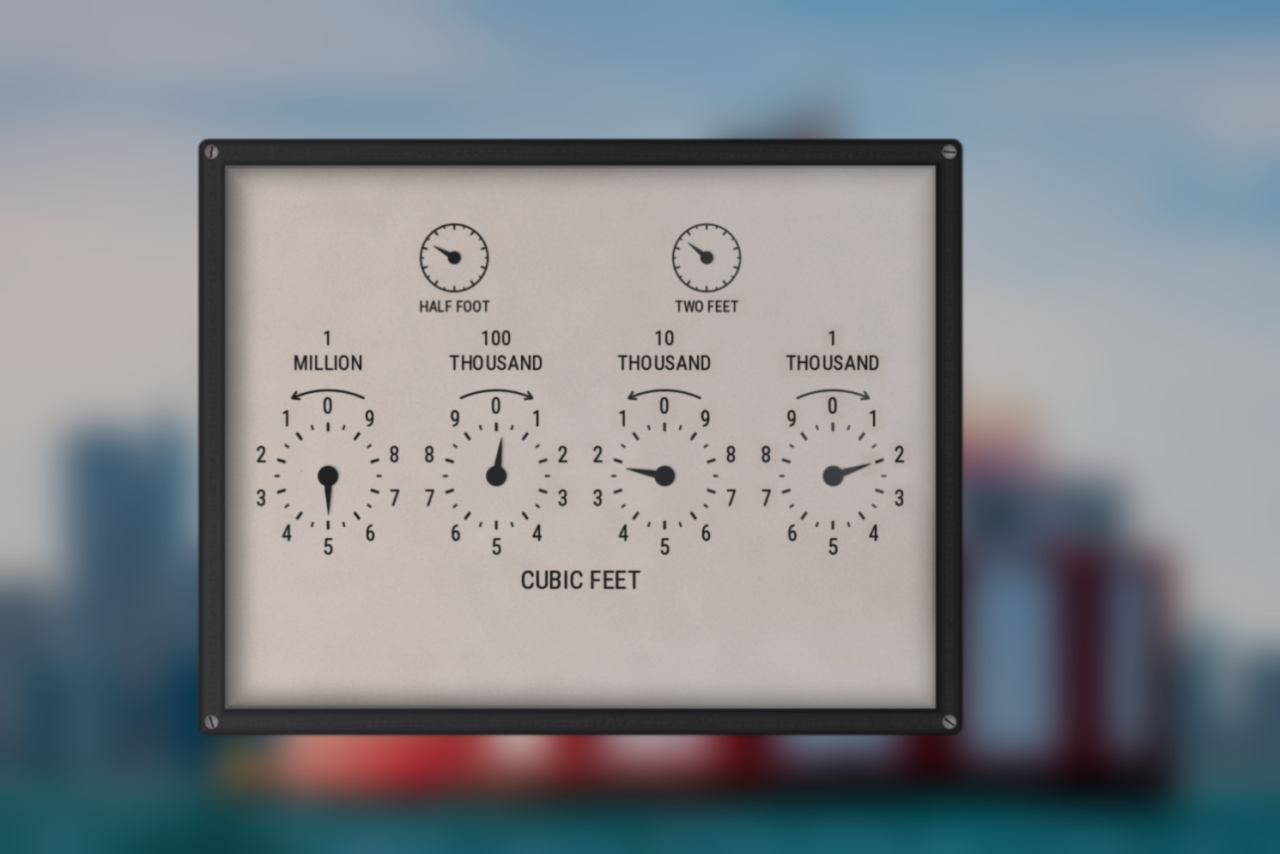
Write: 502200 ft³
